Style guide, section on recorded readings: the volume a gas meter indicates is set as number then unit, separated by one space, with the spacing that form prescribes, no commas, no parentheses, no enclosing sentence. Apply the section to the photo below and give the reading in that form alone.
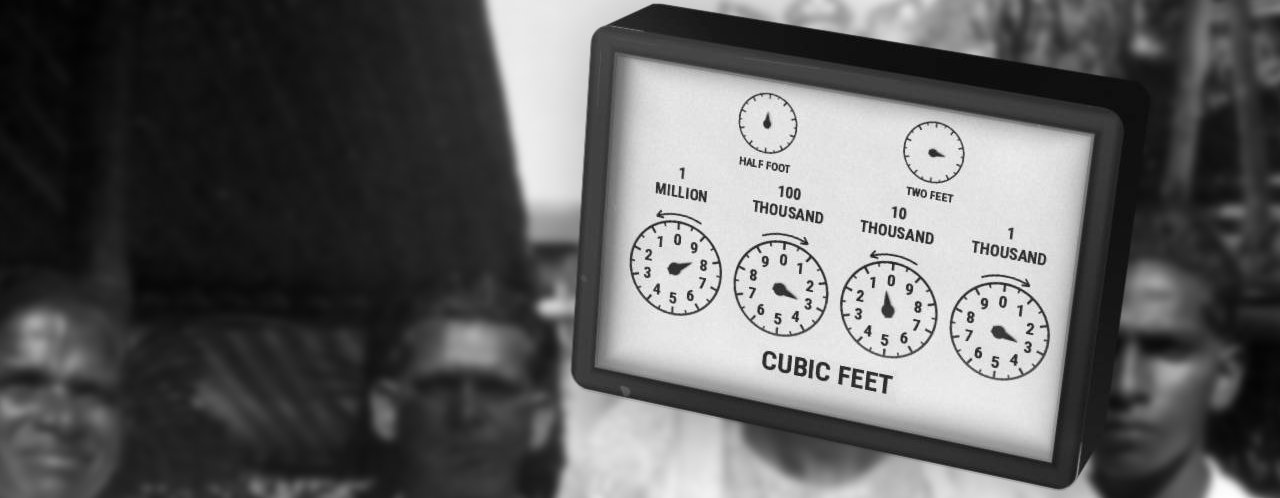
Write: 830300 ft³
